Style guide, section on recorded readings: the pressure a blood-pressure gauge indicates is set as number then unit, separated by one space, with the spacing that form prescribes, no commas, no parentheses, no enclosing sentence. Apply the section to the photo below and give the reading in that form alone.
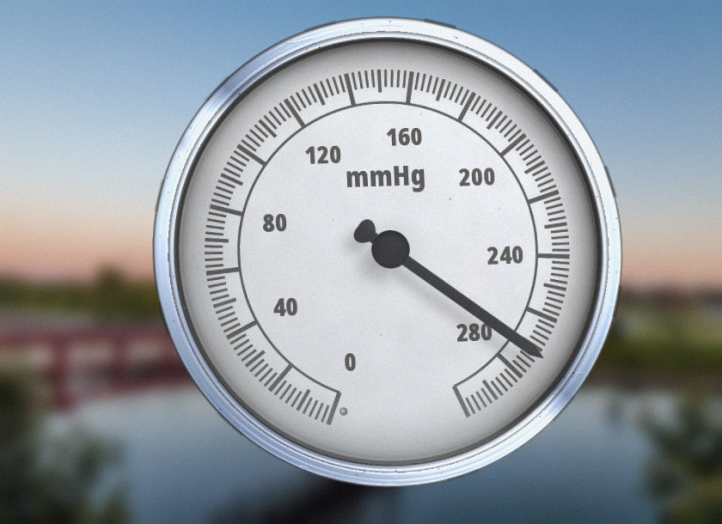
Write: 272 mmHg
